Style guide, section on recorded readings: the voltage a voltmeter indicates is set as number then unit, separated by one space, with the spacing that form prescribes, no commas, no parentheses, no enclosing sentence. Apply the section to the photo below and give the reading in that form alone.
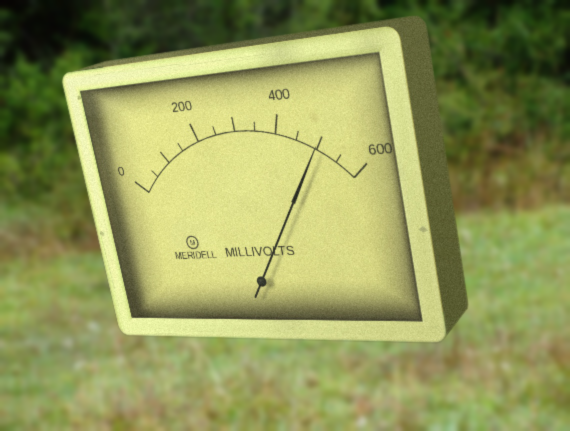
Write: 500 mV
